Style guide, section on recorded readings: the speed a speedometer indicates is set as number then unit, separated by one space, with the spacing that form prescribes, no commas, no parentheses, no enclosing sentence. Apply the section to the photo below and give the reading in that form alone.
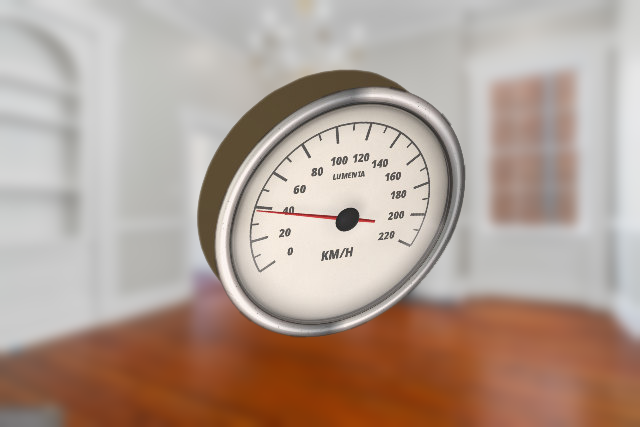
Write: 40 km/h
